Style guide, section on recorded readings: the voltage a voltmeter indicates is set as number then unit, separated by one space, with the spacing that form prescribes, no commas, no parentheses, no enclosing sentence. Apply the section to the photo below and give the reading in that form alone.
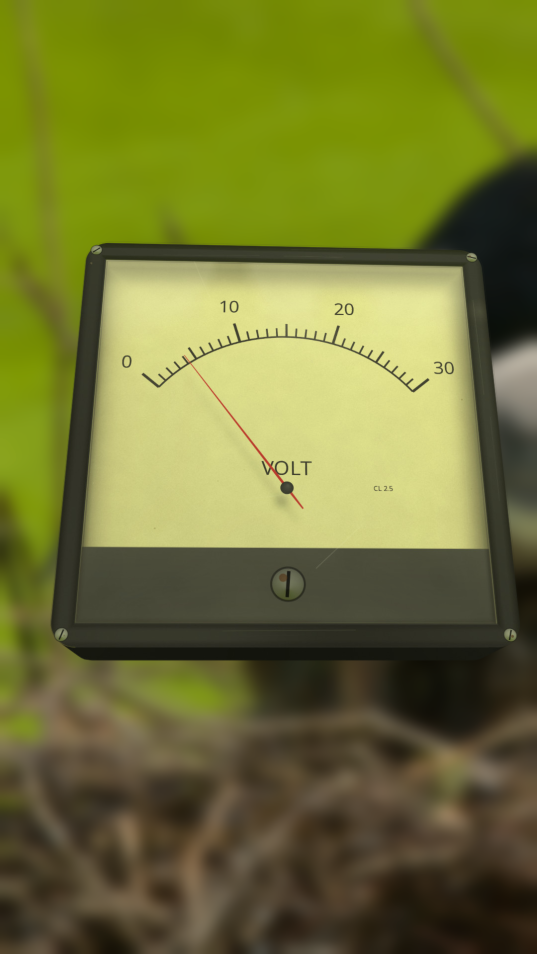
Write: 4 V
